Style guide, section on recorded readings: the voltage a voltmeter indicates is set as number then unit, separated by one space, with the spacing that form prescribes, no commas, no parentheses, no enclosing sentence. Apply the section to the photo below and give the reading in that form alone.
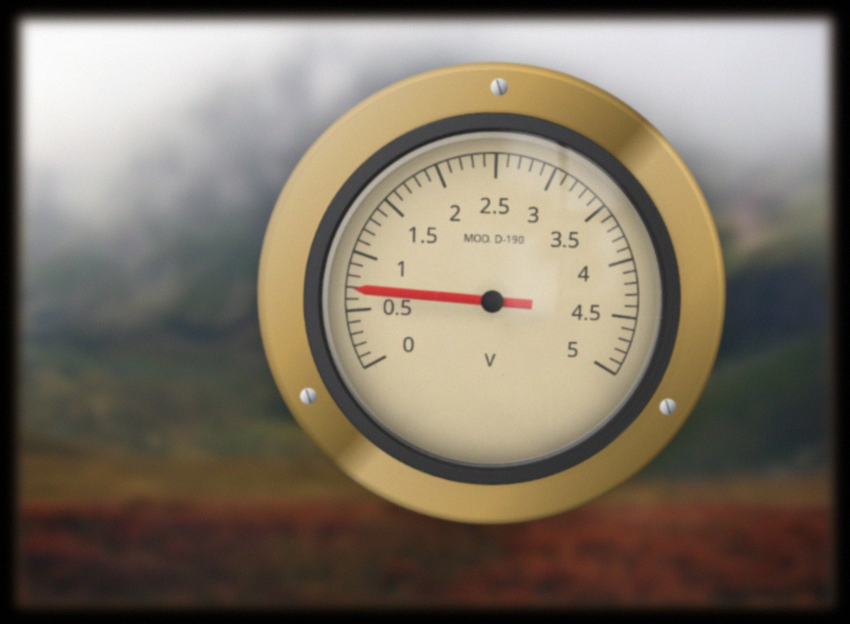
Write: 0.7 V
